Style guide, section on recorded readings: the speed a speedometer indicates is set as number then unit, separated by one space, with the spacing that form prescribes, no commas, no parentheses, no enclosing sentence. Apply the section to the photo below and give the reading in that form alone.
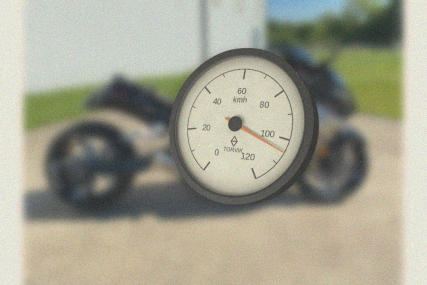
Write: 105 km/h
